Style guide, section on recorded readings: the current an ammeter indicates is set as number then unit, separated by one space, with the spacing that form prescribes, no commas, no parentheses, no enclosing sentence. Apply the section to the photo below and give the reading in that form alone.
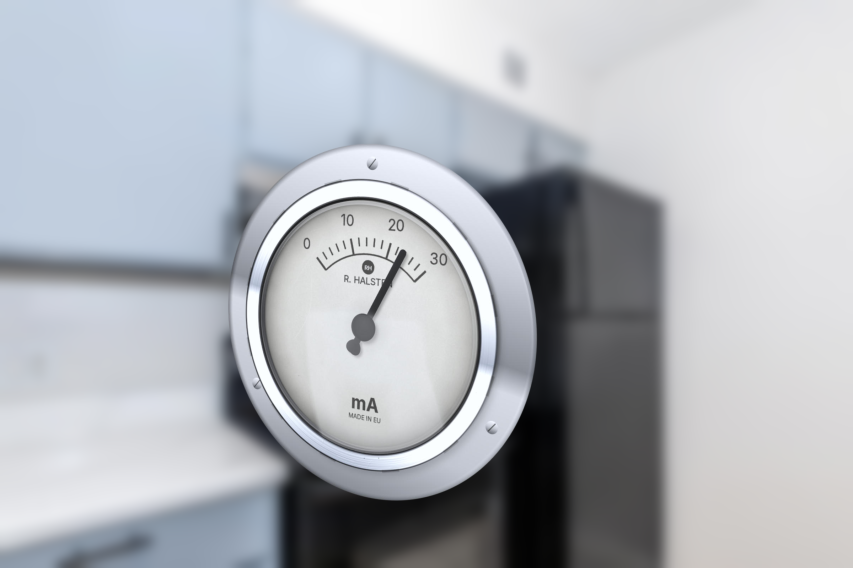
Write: 24 mA
